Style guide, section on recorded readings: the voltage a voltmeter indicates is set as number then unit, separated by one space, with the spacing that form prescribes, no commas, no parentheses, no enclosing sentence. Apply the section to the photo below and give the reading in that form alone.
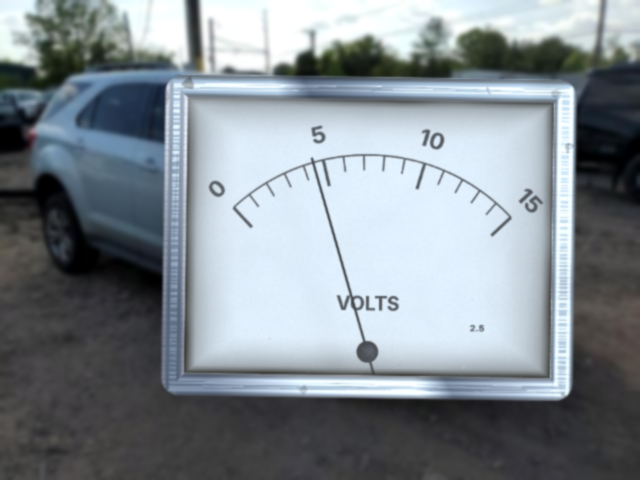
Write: 4.5 V
